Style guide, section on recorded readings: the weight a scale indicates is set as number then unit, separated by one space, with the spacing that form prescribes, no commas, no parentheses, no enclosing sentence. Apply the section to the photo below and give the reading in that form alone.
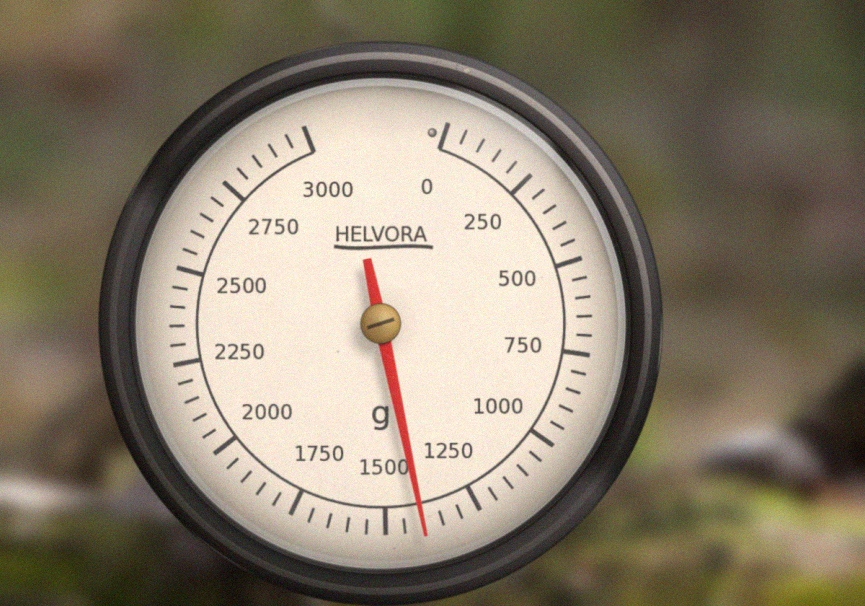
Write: 1400 g
